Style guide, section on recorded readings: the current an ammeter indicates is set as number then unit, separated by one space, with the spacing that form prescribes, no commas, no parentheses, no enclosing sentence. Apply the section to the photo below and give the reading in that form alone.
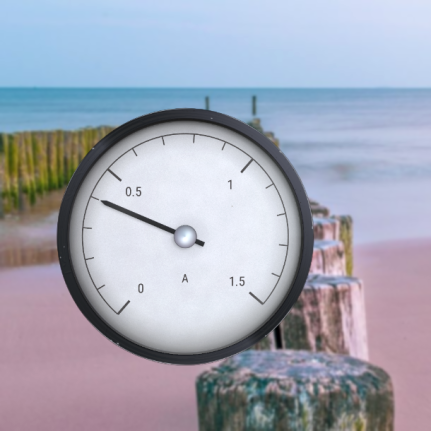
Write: 0.4 A
